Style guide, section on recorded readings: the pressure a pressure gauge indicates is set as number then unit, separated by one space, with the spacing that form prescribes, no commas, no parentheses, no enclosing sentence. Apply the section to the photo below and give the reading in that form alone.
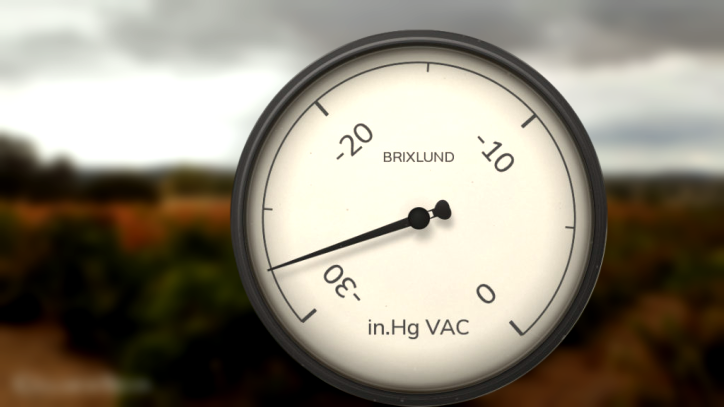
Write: -27.5 inHg
